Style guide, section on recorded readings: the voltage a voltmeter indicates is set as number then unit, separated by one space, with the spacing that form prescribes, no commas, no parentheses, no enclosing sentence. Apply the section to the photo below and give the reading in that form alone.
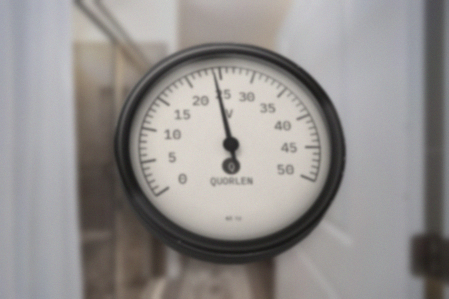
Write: 24 V
